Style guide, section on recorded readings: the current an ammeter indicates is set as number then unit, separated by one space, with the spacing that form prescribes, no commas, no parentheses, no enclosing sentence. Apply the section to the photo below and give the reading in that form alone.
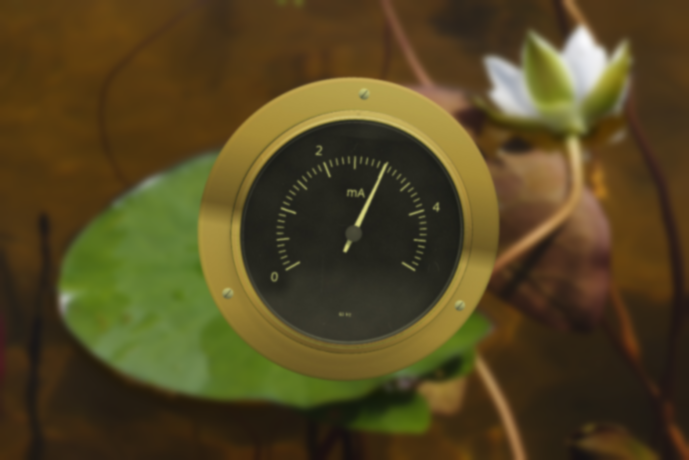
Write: 3 mA
